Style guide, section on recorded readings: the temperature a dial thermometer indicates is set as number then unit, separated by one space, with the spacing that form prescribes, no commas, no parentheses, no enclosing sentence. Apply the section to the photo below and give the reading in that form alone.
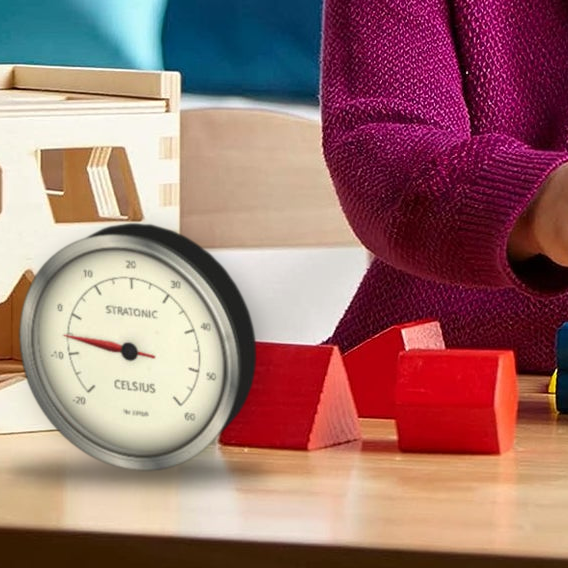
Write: -5 °C
